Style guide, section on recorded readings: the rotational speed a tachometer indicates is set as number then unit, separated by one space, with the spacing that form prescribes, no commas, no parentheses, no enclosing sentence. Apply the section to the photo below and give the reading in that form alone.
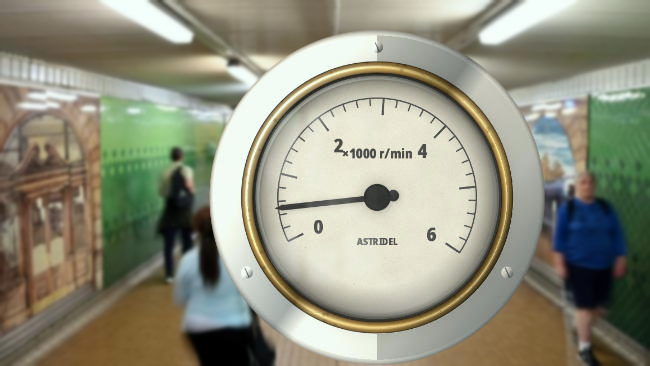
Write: 500 rpm
